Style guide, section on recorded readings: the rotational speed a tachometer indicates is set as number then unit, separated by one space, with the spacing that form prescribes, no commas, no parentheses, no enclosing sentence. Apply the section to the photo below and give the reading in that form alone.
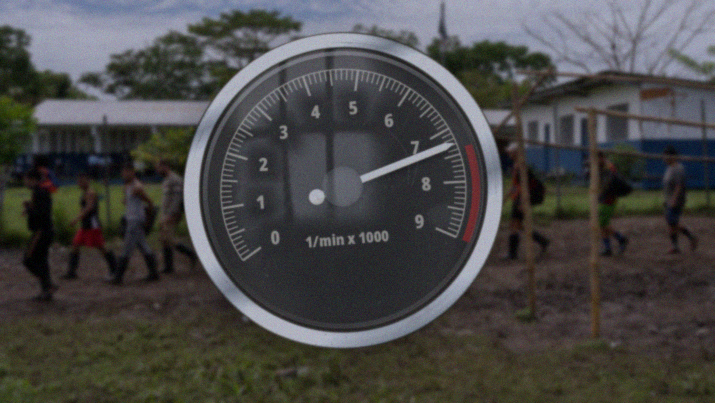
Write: 7300 rpm
